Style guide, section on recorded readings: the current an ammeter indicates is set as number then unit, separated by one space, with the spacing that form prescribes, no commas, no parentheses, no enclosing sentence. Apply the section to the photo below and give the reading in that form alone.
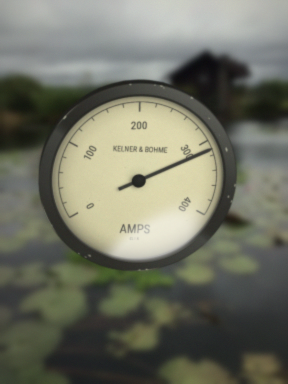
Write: 310 A
